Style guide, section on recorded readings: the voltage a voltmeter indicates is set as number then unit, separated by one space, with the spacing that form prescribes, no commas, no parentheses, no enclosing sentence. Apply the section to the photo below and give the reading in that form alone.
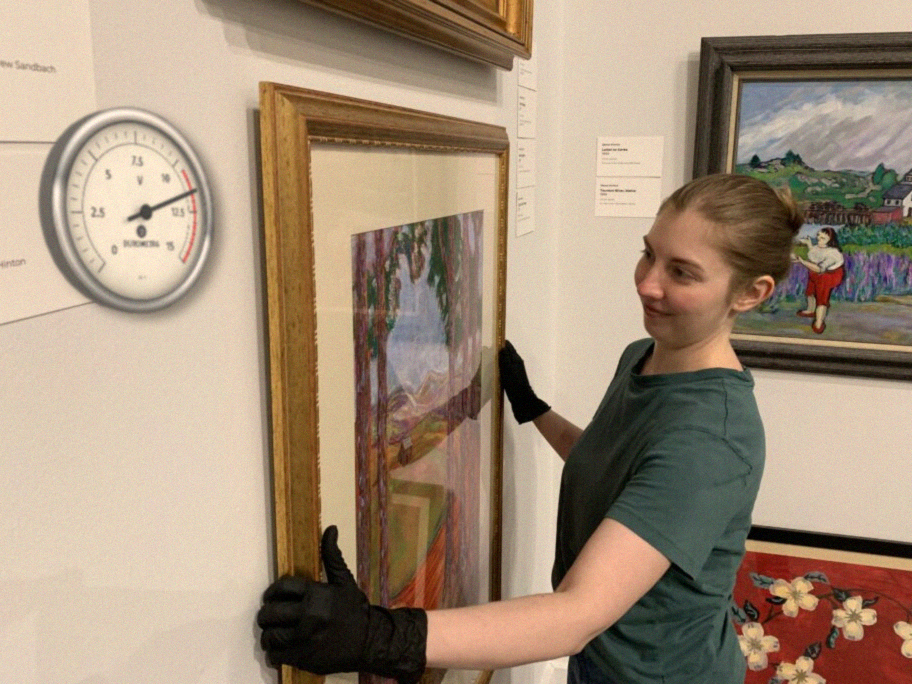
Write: 11.5 V
